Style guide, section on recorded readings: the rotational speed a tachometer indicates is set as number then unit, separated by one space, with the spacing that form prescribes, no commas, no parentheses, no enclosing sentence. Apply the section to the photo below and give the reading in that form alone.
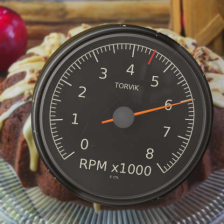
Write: 6000 rpm
